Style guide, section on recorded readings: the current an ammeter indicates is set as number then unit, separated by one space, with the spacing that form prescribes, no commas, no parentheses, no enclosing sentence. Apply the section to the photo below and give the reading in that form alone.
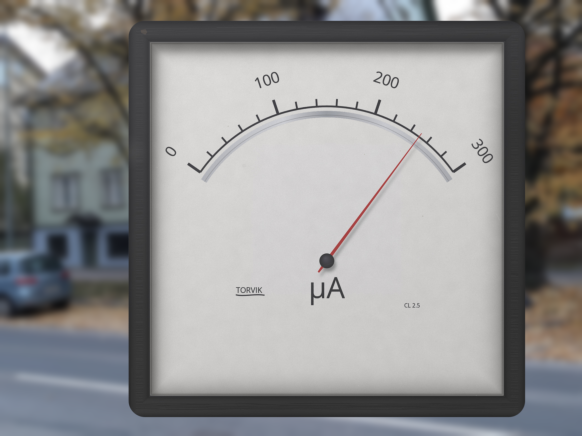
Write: 250 µA
